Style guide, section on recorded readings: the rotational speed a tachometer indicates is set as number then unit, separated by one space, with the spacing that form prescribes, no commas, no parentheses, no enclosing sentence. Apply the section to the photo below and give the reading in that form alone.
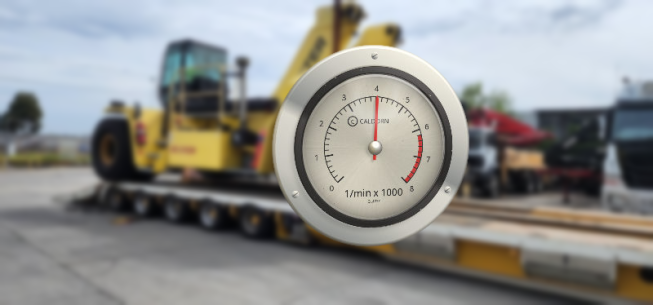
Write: 4000 rpm
